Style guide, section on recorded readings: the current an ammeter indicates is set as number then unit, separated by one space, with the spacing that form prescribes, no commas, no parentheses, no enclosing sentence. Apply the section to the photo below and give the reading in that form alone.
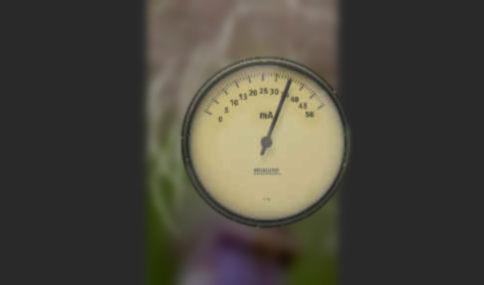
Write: 35 mA
